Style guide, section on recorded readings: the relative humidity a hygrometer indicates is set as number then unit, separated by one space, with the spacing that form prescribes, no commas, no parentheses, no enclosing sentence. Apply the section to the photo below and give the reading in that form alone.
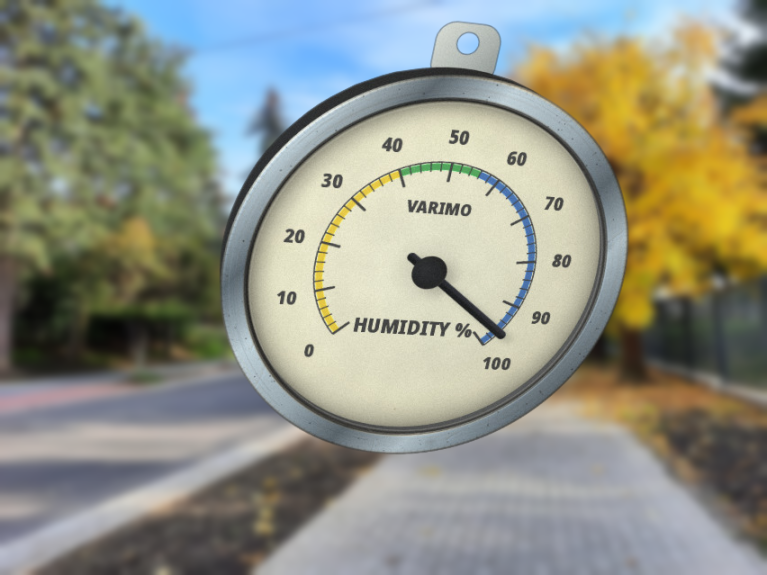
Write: 96 %
